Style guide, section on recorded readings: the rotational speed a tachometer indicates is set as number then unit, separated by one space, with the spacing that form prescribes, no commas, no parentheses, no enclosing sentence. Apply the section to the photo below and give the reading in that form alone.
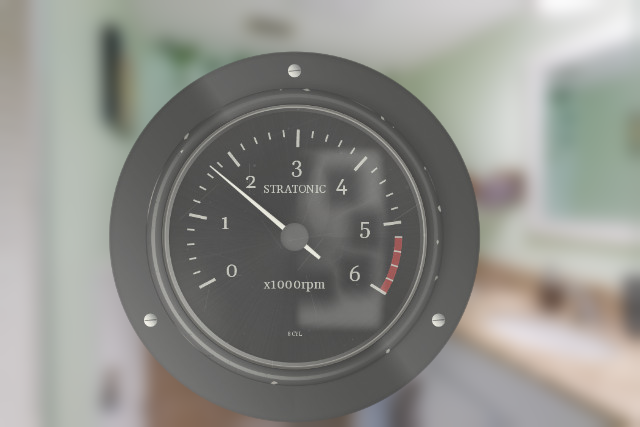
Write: 1700 rpm
